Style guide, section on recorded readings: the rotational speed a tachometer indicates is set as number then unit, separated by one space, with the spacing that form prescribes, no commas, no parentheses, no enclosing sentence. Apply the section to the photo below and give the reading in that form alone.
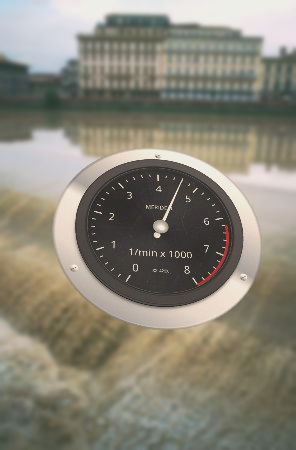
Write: 4600 rpm
